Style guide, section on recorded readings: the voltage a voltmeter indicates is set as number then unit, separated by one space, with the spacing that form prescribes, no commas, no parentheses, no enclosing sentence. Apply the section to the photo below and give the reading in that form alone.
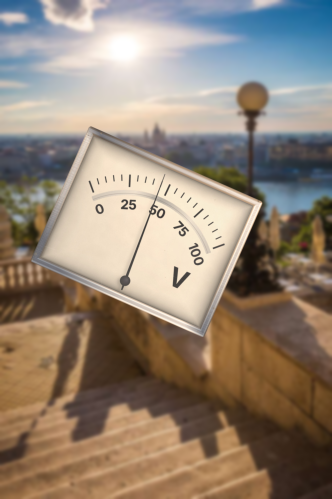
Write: 45 V
